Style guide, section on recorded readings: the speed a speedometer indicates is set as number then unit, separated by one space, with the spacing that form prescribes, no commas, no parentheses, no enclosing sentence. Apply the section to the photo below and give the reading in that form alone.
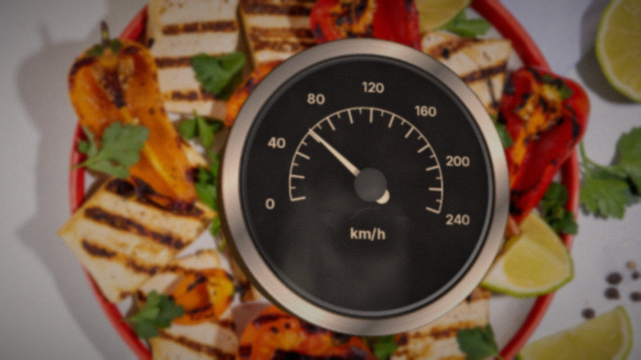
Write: 60 km/h
